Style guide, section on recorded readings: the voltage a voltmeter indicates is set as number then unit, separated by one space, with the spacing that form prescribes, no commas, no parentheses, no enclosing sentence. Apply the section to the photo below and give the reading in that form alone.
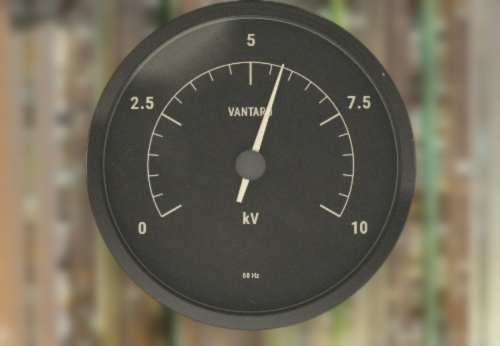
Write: 5.75 kV
